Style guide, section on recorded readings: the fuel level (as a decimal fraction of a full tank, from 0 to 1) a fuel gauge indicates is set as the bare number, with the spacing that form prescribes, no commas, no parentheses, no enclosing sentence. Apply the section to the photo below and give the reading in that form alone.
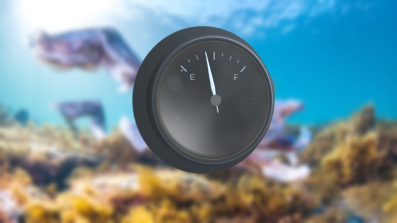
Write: 0.375
